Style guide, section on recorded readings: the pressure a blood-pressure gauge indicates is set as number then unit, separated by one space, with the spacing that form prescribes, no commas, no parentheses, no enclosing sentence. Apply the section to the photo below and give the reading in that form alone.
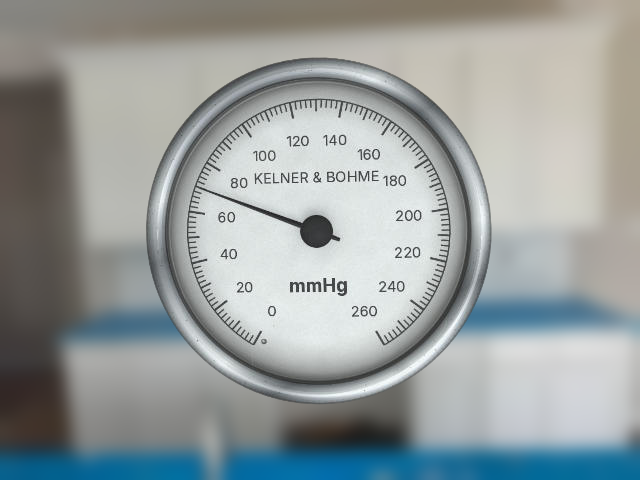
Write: 70 mmHg
